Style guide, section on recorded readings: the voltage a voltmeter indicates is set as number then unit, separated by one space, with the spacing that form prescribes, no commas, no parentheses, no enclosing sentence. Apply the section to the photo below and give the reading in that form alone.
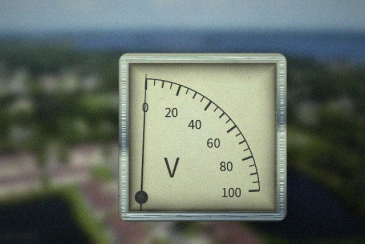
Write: 0 V
